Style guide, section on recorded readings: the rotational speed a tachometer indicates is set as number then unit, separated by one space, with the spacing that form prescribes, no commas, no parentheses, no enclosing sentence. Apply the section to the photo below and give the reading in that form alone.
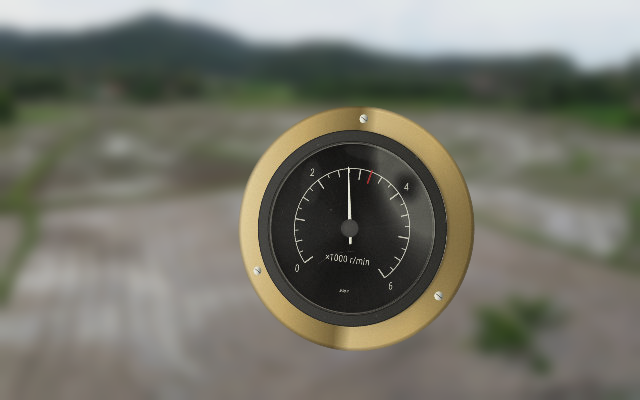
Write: 2750 rpm
